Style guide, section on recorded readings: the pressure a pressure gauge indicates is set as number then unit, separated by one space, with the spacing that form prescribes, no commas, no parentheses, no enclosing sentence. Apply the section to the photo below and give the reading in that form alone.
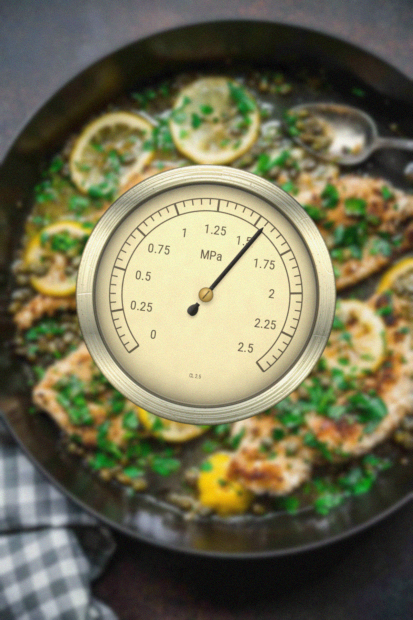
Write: 1.55 MPa
